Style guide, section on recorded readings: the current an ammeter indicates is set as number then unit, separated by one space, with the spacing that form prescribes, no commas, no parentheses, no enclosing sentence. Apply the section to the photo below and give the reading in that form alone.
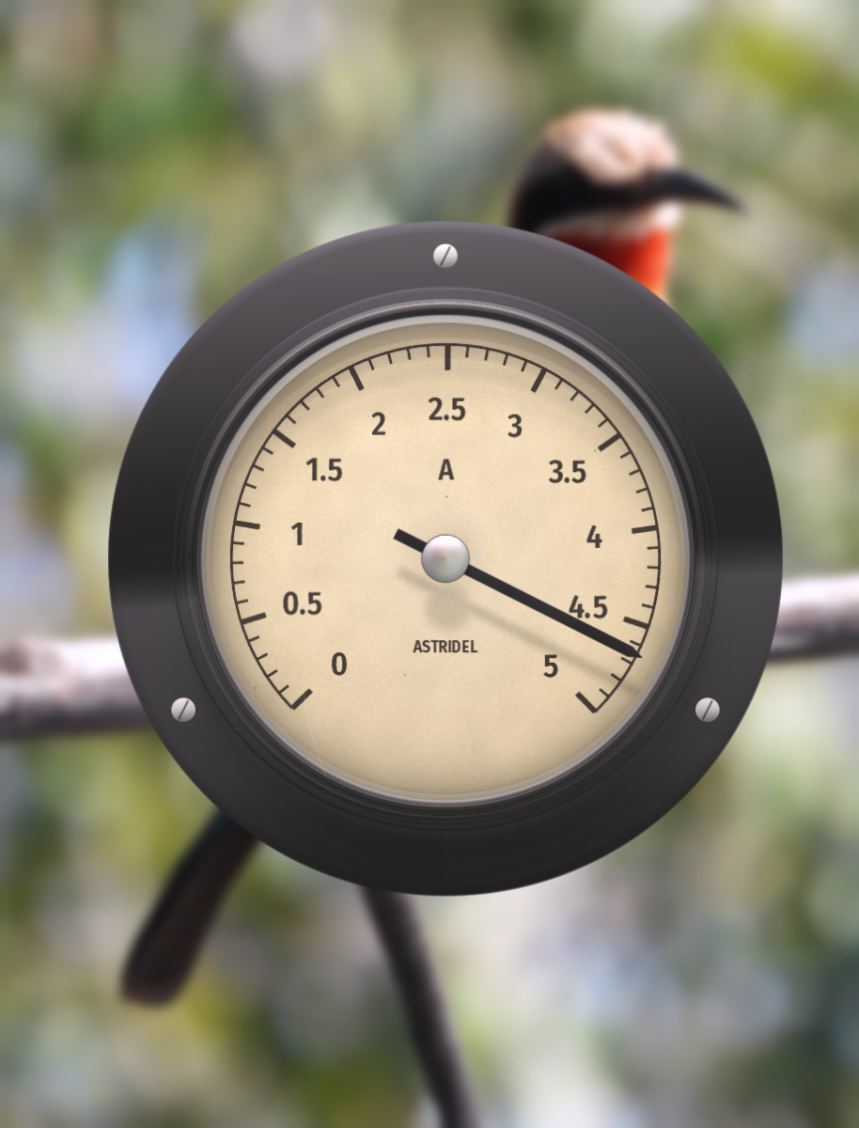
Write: 4.65 A
